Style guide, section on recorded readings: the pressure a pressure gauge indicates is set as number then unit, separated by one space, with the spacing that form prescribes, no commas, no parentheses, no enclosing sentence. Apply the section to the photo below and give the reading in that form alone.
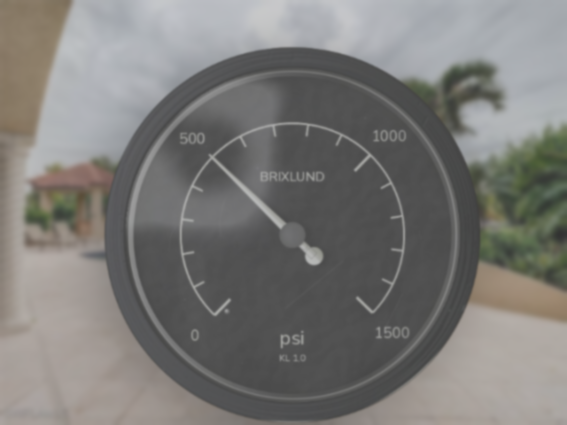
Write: 500 psi
